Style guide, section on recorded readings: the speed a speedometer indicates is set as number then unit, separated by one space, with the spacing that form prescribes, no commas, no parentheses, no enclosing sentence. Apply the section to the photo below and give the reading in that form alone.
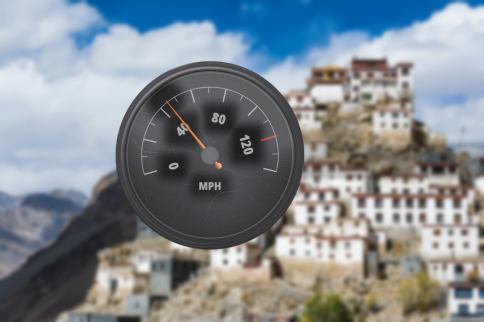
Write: 45 mph
